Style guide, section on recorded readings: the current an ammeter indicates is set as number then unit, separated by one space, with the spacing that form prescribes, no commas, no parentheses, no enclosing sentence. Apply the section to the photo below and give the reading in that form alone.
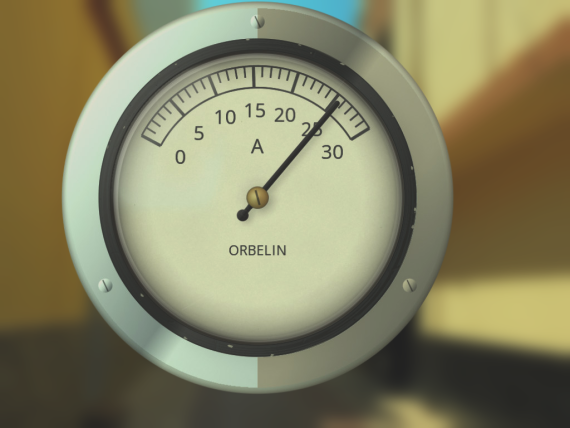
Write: 25.5 A
